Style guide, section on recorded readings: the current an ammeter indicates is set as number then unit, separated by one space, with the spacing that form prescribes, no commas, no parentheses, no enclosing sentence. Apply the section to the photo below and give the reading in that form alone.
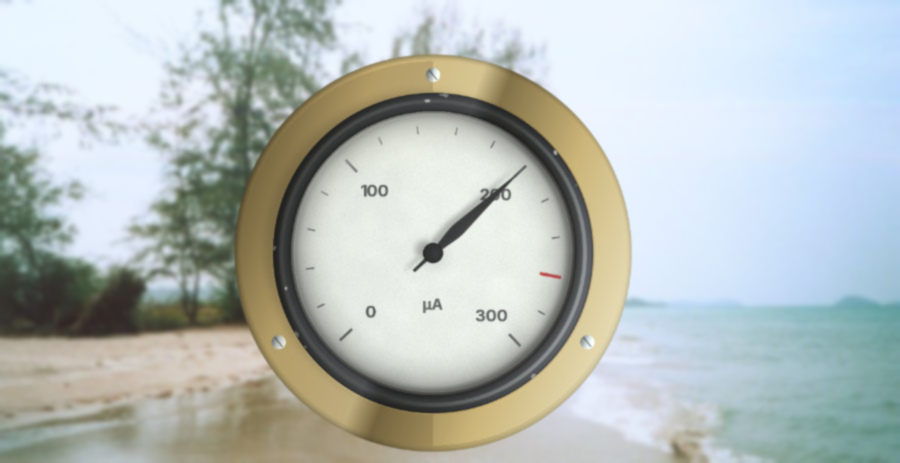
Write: 200 µA
